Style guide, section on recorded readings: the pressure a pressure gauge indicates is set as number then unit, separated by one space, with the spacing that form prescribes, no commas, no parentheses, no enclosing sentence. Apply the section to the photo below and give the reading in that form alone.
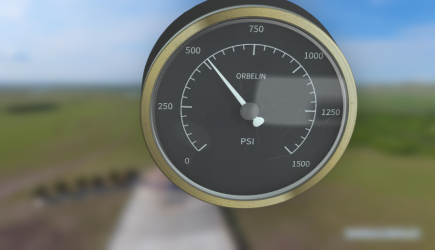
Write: 525 psi
